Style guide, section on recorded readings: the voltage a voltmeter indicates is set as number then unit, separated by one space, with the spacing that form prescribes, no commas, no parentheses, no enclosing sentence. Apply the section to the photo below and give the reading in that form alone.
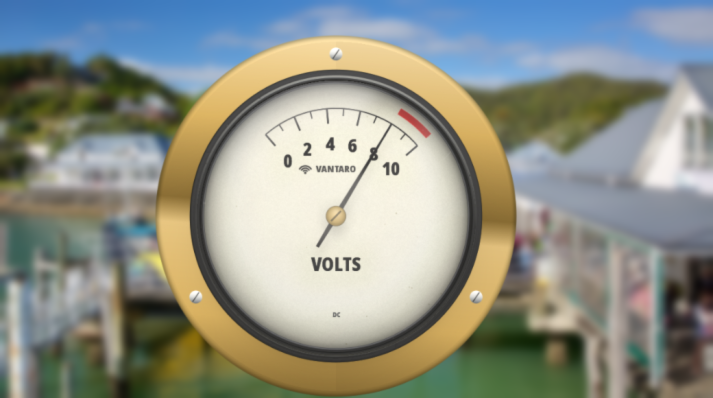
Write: 8 V
